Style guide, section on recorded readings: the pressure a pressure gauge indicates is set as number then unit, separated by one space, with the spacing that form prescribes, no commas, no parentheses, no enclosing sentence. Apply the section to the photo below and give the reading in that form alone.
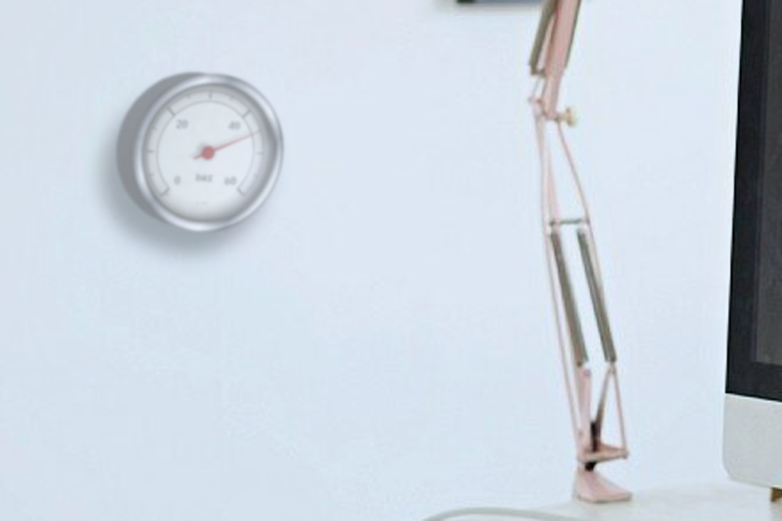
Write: 45 bar
